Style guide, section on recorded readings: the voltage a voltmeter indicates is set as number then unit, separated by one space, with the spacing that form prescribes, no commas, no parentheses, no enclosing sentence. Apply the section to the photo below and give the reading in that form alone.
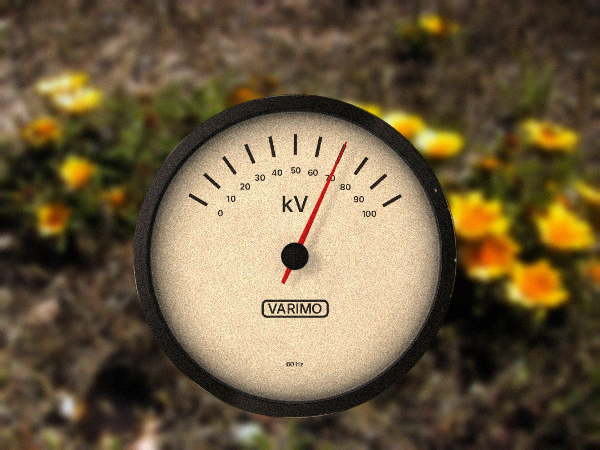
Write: 70 kV
